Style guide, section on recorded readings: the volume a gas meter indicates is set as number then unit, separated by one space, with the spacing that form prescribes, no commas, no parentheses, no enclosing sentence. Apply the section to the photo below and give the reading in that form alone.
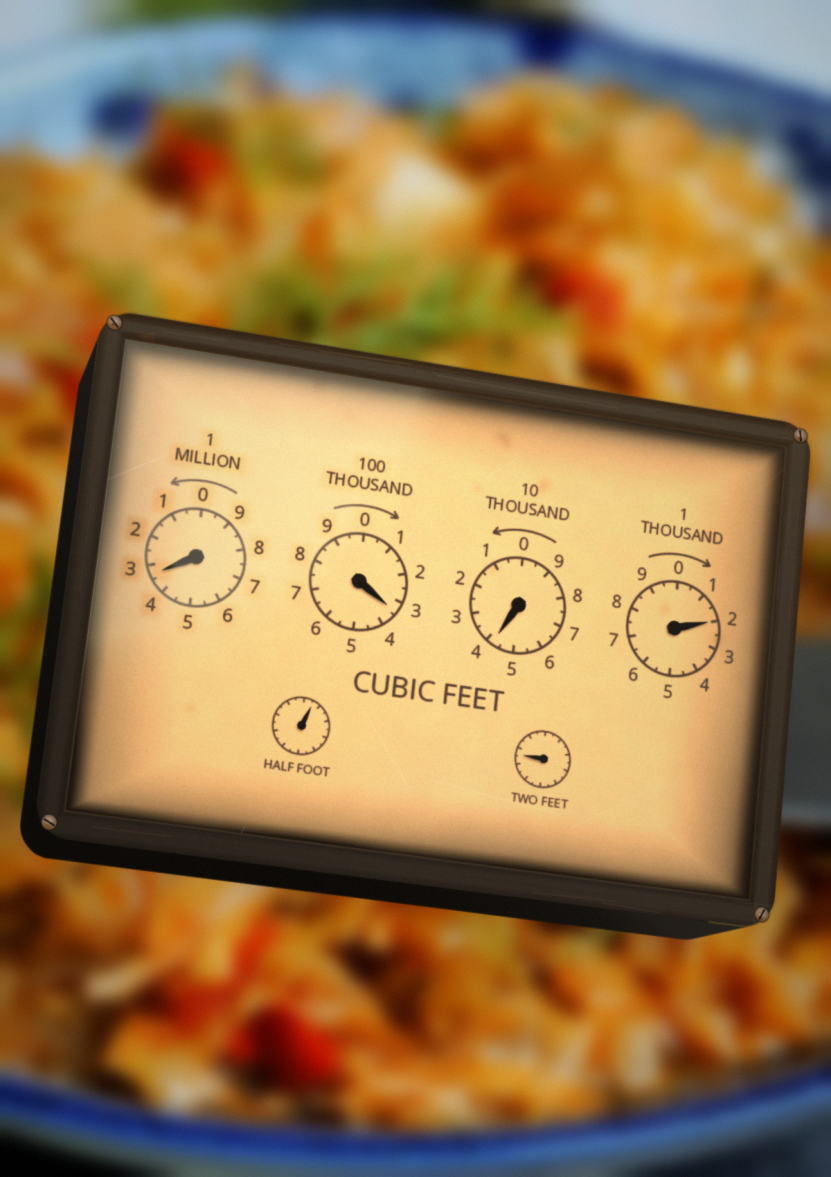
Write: 334200 ft³
